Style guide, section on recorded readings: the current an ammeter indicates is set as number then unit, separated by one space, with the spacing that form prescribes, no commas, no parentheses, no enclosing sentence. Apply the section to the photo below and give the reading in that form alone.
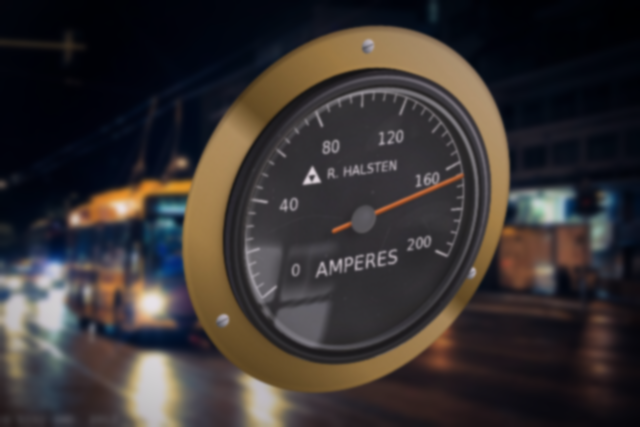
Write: 165 A
